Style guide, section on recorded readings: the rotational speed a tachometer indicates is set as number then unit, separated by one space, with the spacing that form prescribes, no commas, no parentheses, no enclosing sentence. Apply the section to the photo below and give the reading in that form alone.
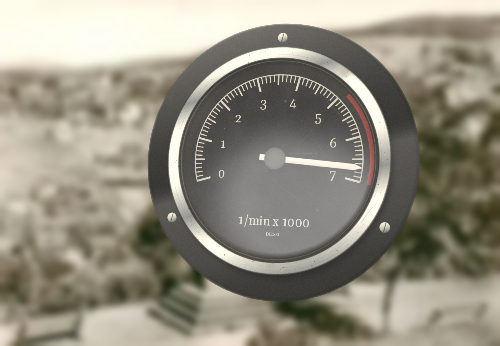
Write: 6700 rpm
